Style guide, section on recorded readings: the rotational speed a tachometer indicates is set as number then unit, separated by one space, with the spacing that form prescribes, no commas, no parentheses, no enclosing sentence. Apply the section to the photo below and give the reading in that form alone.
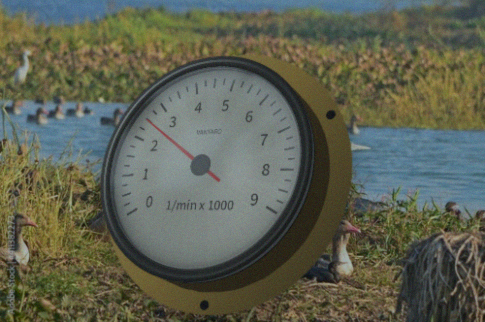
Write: 2500 rpm
